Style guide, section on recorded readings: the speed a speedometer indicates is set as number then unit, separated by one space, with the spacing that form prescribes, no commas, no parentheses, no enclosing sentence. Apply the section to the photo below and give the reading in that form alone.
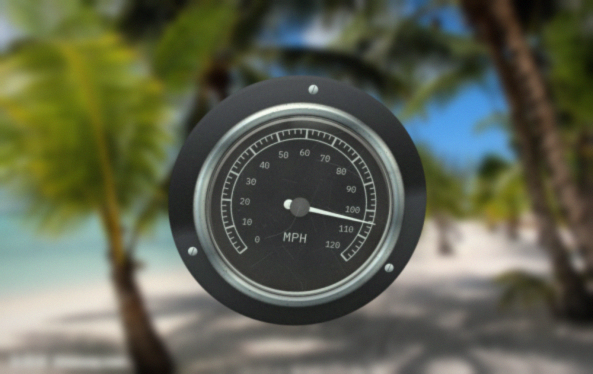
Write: 104 mph
